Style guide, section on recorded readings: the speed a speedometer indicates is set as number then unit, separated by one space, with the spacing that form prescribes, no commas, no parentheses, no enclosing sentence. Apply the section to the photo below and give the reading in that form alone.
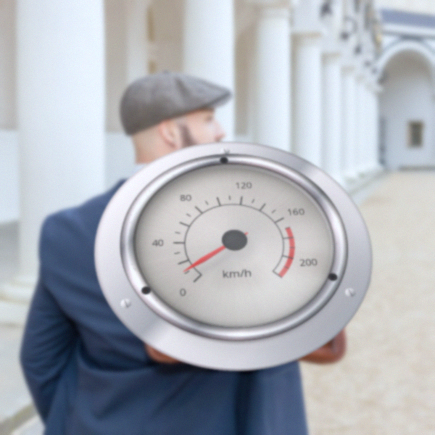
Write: 10 km/h
